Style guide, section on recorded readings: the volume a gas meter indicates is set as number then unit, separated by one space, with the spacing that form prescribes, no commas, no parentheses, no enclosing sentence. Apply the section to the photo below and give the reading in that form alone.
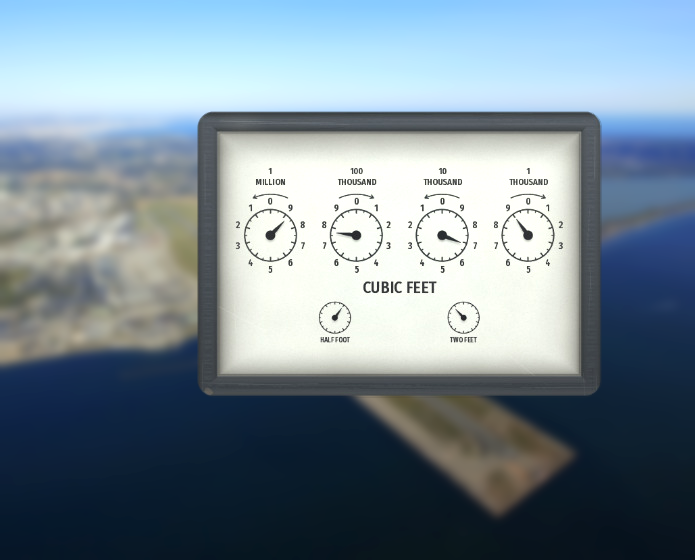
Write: 876900 ft³
